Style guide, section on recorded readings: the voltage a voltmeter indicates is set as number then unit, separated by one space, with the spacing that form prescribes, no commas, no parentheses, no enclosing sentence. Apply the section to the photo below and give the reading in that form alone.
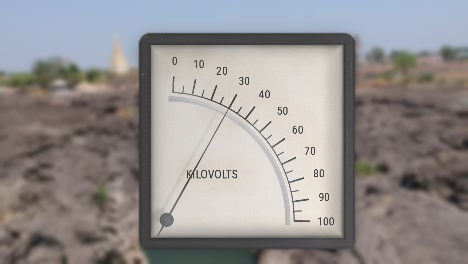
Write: 30 kV
